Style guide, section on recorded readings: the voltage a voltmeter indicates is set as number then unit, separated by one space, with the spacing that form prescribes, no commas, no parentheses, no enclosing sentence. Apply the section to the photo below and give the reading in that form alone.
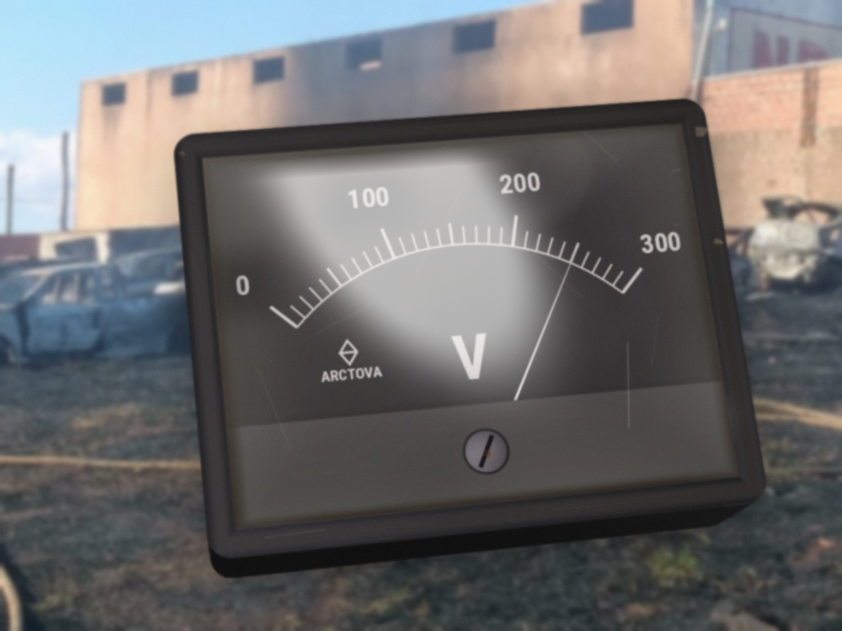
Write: 250 V
